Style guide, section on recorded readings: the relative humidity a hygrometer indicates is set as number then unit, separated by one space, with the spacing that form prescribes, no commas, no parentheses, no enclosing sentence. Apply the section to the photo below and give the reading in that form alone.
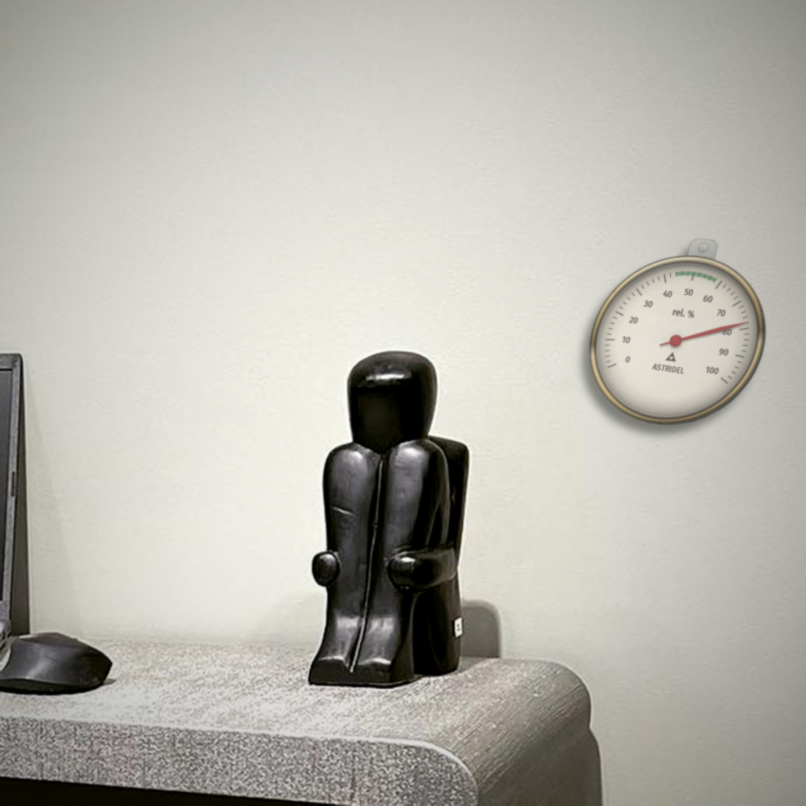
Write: 78 %
